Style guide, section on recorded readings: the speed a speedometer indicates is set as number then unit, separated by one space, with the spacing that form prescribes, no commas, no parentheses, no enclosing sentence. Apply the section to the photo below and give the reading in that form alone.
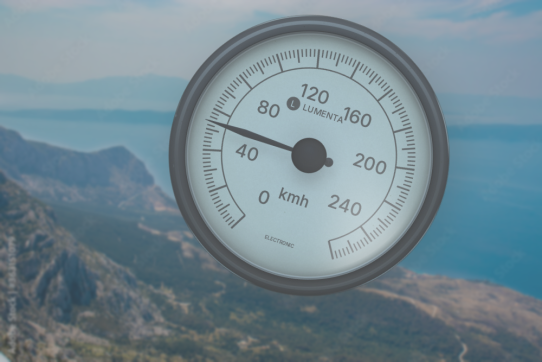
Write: 54 km/h
